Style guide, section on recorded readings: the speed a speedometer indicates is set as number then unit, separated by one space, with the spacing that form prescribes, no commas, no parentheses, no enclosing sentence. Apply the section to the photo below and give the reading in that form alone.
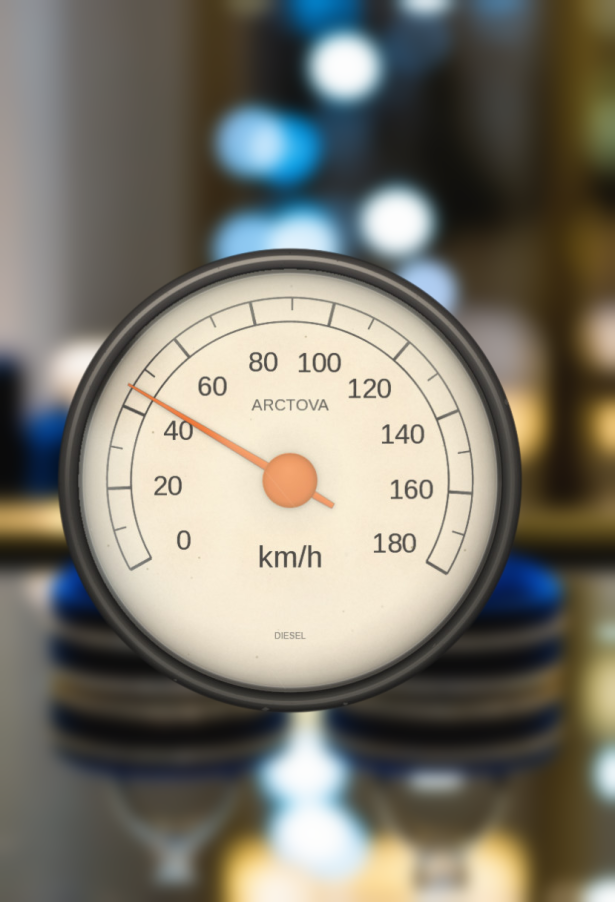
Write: 45 km/h
